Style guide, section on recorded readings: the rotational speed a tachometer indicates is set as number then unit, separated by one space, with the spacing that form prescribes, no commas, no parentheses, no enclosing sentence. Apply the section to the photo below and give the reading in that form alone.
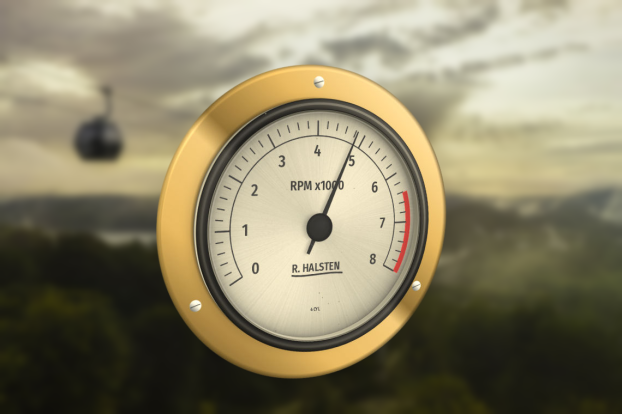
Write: 4800 rpm
